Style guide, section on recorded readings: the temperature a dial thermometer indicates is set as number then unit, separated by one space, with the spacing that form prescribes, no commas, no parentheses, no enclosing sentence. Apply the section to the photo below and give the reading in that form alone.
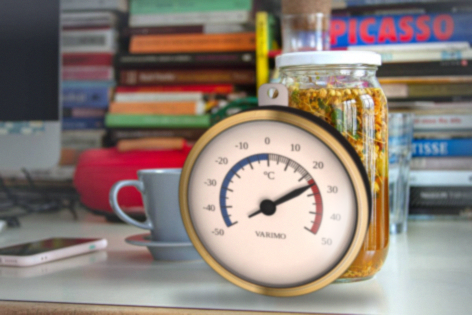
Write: 25 °C
